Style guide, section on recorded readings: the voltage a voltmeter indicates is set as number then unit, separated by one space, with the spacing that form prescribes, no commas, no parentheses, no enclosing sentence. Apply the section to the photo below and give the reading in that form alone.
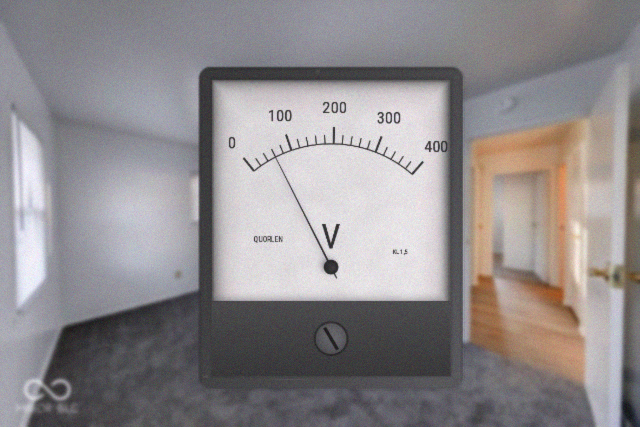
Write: 60 V
